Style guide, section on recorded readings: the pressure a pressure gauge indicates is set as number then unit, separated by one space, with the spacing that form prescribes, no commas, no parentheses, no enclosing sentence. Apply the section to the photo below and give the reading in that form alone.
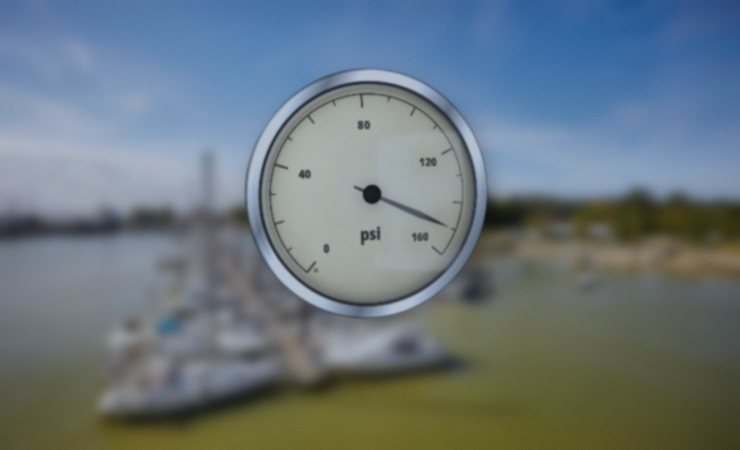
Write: 150 psi
